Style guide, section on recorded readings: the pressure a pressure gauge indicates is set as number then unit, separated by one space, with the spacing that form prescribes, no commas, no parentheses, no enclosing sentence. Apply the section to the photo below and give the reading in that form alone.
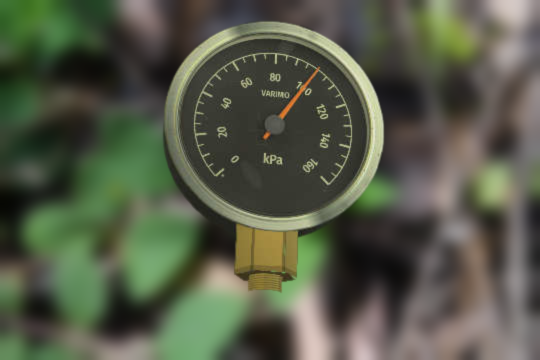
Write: 100 kPa
